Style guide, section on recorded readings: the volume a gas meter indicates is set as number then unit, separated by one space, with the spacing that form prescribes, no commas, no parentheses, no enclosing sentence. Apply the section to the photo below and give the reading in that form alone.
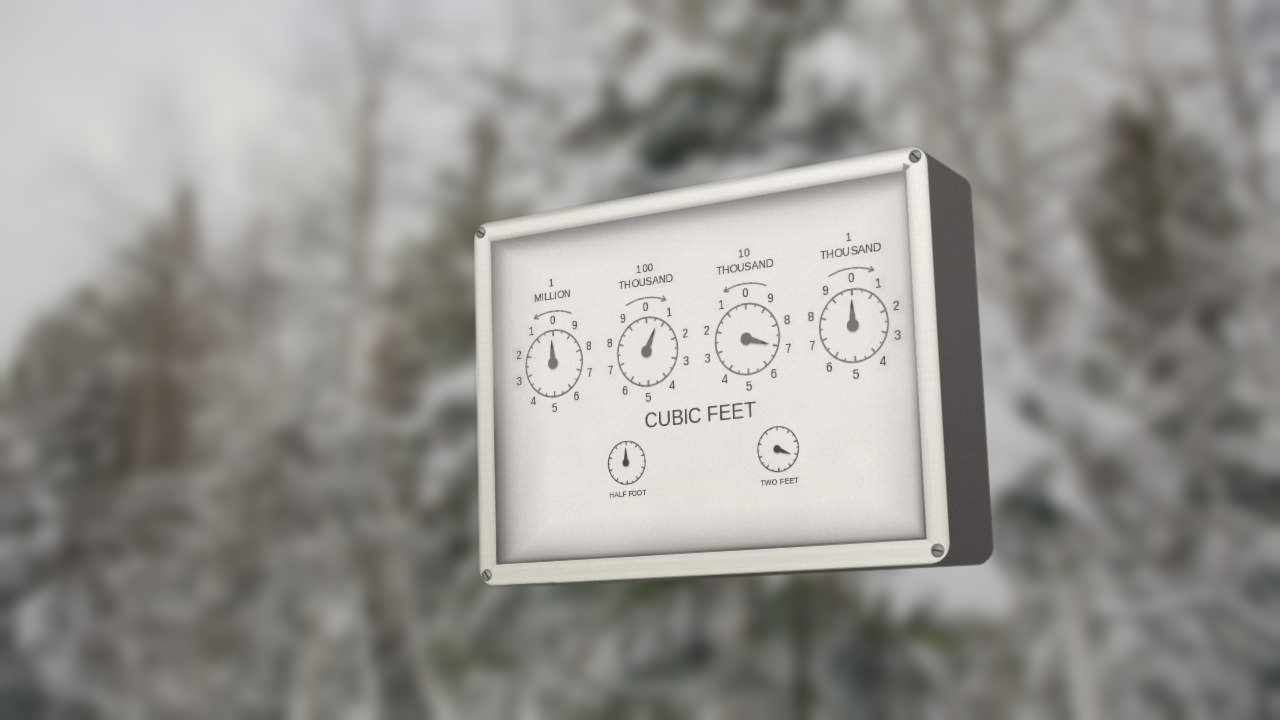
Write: 7000 ft³
